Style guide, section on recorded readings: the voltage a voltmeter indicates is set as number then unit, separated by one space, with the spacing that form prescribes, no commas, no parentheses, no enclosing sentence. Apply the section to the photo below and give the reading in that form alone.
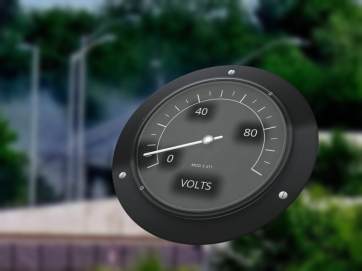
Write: 5 V
